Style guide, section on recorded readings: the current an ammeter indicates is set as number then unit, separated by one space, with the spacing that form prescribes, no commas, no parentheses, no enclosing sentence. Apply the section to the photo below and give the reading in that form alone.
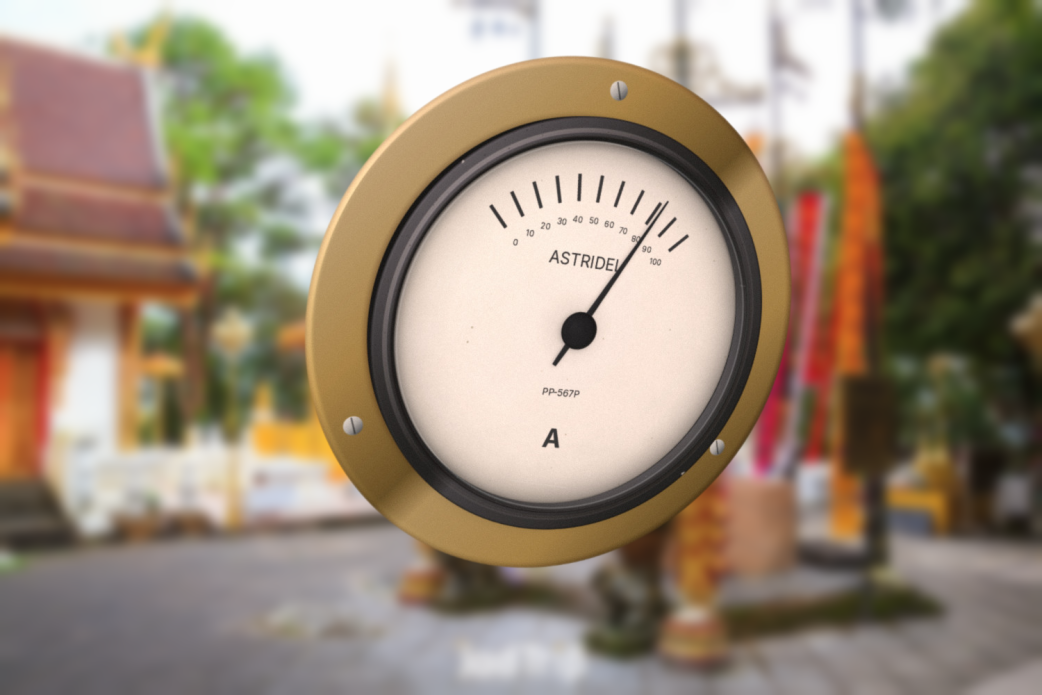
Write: 80 A
